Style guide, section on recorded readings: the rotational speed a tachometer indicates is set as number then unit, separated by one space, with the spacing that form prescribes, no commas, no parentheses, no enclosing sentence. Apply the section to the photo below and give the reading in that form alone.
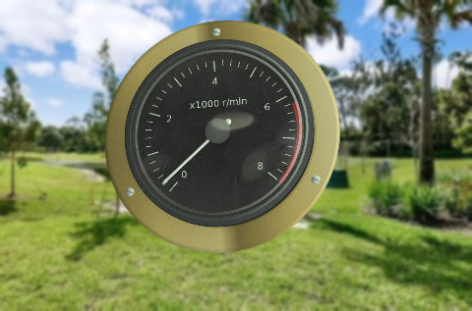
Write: 200 rpm
